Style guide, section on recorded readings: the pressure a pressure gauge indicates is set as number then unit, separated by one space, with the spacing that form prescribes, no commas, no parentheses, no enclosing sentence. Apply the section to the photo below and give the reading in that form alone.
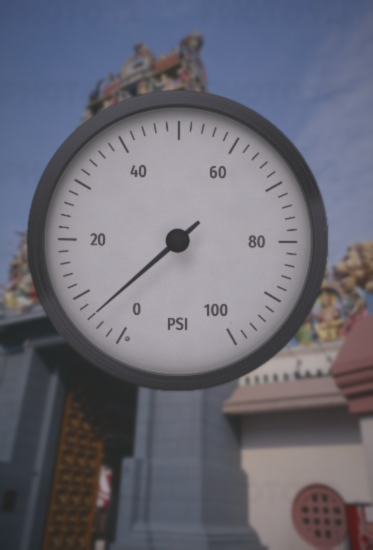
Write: 6 psi
